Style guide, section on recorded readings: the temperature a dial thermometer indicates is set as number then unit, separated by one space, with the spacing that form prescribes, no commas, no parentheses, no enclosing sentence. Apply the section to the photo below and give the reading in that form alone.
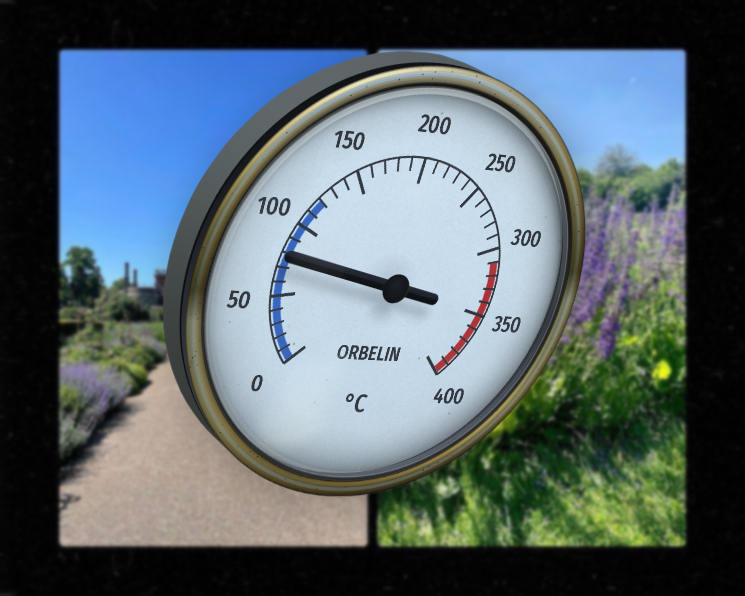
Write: 80 °C
